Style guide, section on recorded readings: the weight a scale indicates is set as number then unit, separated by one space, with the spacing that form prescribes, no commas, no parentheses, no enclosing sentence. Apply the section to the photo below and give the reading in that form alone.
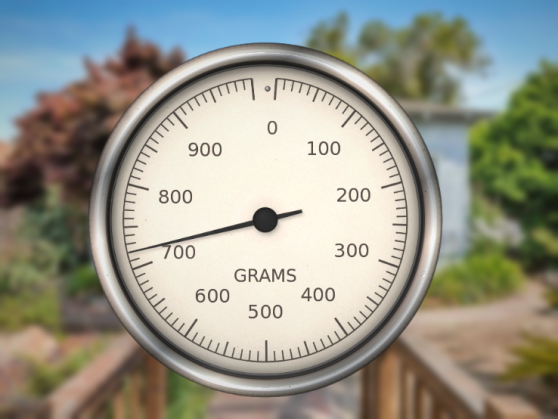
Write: 720 g
